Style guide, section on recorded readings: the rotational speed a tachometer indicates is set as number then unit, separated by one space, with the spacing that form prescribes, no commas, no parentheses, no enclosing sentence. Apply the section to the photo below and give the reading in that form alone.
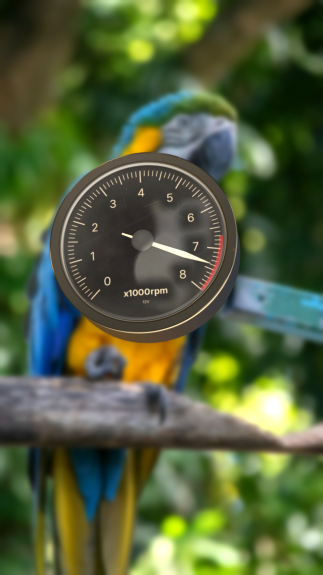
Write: 7400 rpm
